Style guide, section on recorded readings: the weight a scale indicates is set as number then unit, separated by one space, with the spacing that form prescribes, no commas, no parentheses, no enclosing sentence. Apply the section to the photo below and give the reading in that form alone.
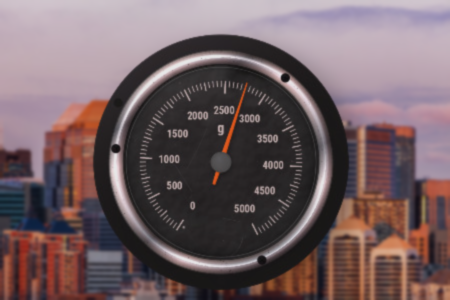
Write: 2750 g
